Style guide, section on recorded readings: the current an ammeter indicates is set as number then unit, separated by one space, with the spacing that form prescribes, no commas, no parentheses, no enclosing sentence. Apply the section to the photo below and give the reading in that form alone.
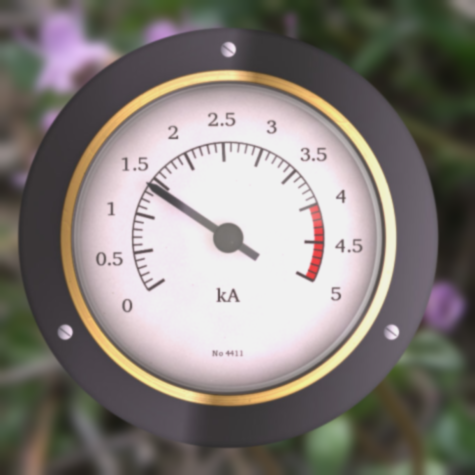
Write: 1.4 kA
